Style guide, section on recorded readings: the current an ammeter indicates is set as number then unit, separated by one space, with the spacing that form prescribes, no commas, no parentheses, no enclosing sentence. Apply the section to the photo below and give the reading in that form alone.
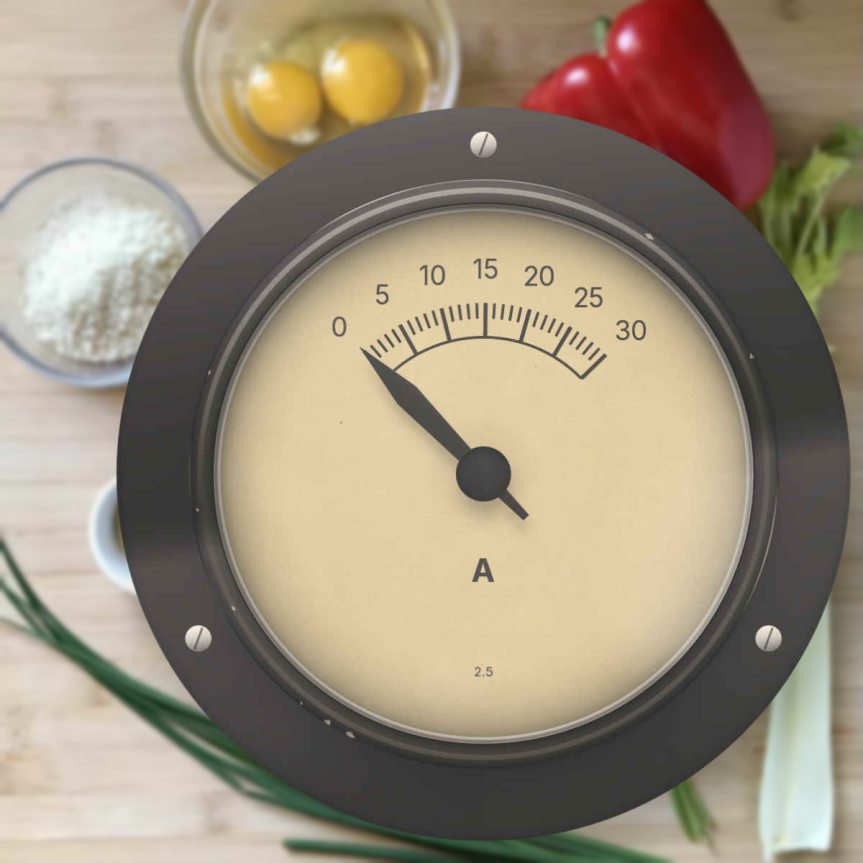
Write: 0 A
